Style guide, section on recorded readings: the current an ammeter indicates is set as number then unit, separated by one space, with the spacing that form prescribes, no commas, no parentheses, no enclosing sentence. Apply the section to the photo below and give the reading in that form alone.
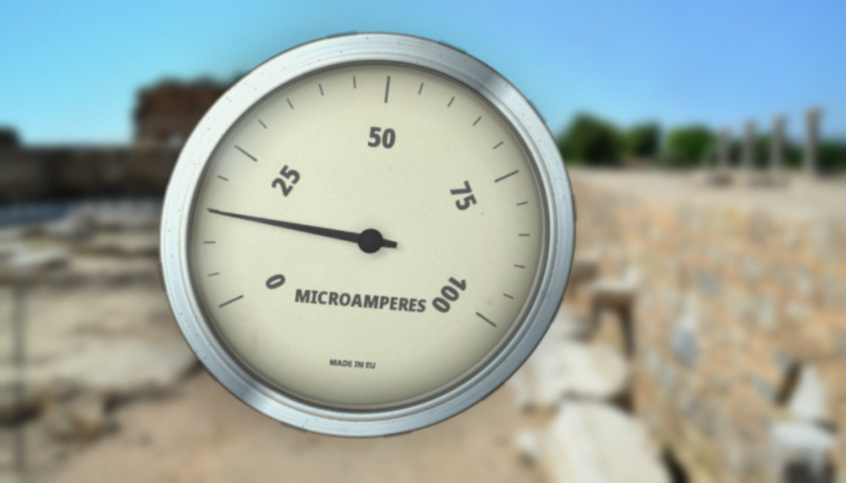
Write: 15 µA
